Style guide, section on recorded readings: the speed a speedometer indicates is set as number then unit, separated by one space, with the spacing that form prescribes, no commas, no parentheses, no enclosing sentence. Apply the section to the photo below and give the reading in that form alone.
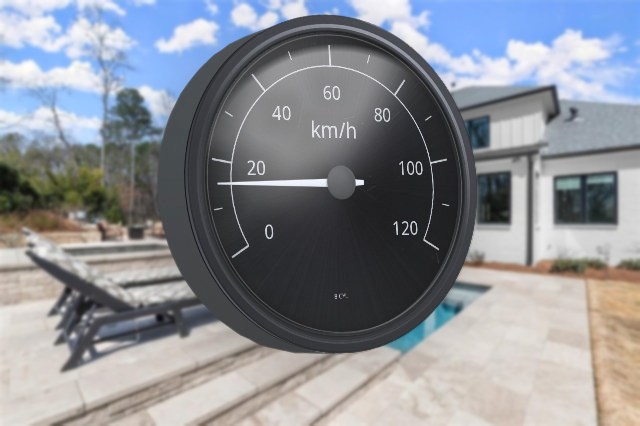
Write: 15 km/h
